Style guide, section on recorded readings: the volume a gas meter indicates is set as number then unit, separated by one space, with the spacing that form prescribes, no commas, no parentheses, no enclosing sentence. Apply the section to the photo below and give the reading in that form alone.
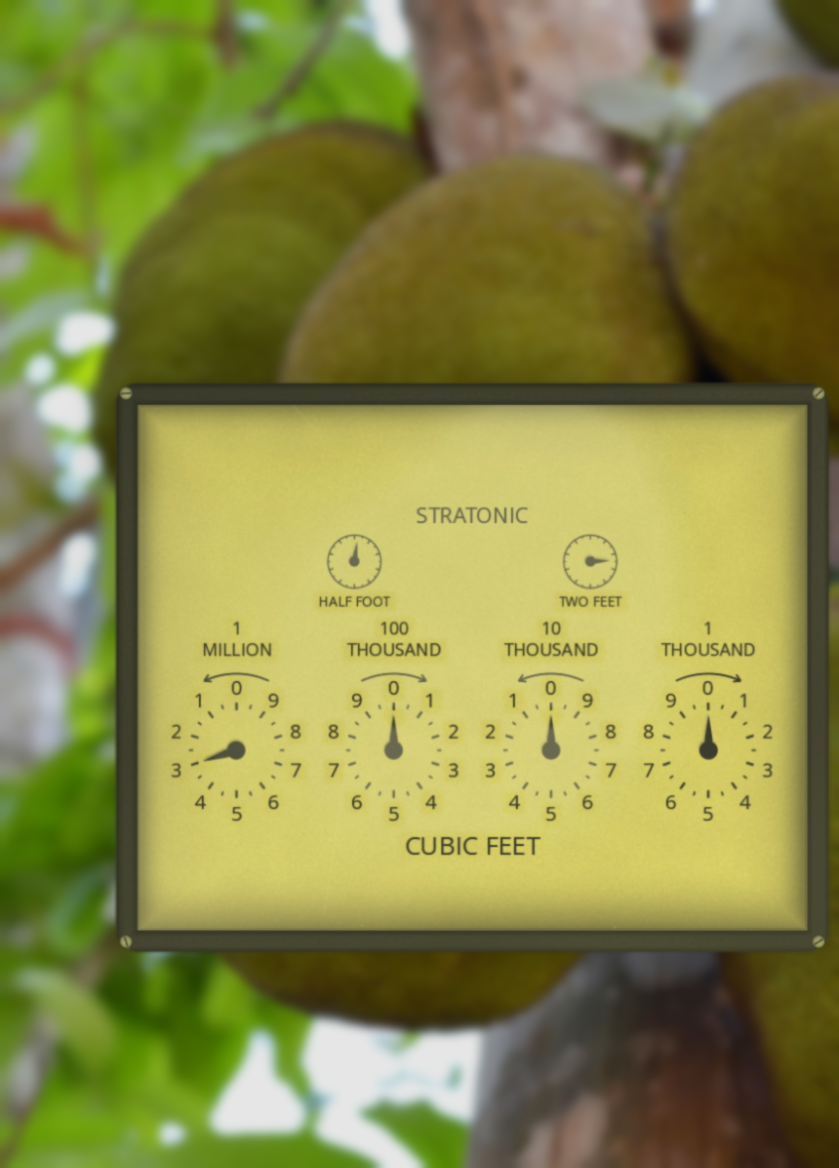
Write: 300000 ft³
